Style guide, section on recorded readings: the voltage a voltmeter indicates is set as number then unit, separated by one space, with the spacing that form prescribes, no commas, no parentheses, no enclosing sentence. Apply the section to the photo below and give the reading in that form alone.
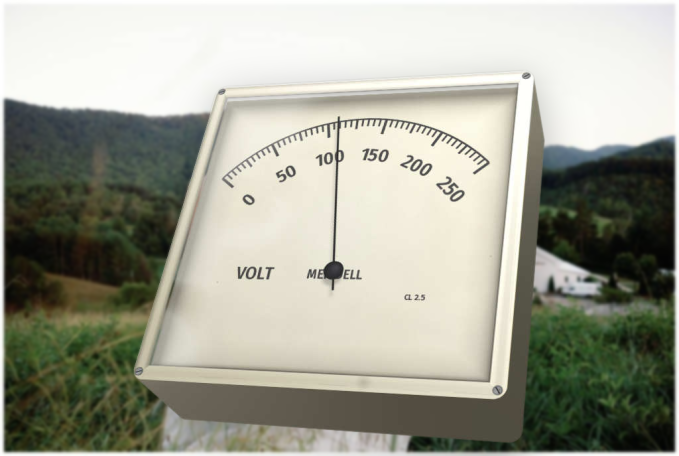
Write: 110 V
